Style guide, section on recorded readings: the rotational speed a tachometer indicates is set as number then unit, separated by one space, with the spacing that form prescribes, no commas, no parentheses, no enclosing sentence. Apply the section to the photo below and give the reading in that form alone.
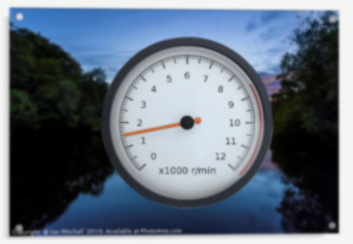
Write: 1500 rpm
